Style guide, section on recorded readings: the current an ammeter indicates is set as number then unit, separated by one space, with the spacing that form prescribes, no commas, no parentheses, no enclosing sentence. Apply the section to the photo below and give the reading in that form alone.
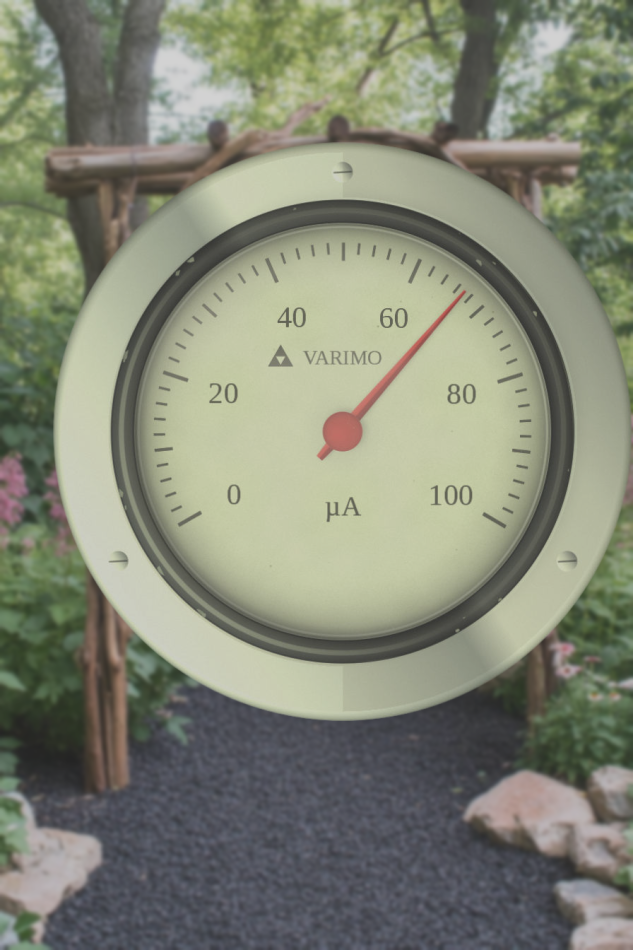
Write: 67 µA
